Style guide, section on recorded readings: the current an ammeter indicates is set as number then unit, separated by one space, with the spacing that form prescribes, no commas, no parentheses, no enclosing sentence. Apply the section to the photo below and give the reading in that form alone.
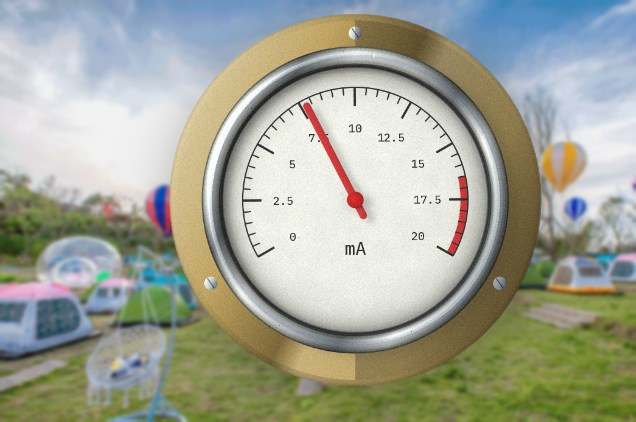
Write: 7.75 mA
